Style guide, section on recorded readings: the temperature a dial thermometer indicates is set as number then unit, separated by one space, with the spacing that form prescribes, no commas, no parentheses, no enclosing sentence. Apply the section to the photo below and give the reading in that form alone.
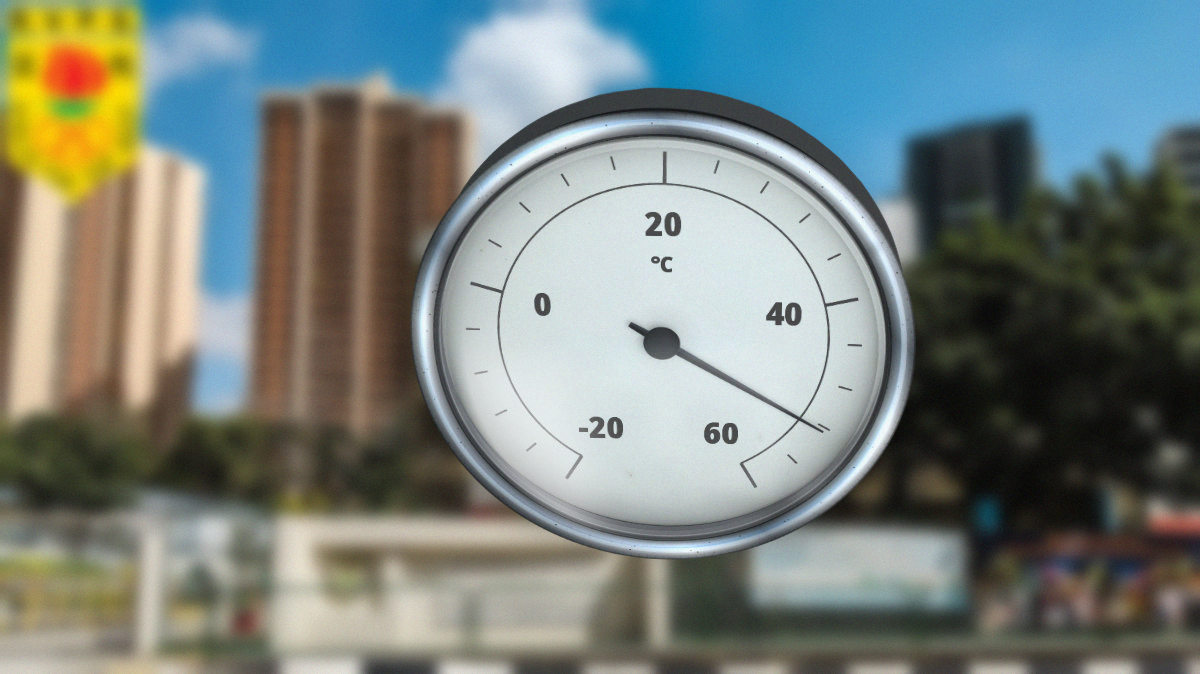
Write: 52 °C
